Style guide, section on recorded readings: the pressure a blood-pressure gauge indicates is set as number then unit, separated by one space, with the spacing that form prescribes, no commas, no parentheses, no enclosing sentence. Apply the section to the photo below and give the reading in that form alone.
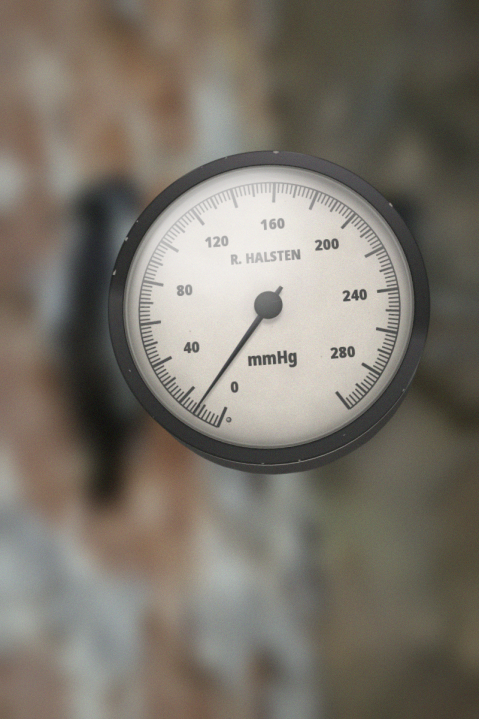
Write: 12 mmHg
